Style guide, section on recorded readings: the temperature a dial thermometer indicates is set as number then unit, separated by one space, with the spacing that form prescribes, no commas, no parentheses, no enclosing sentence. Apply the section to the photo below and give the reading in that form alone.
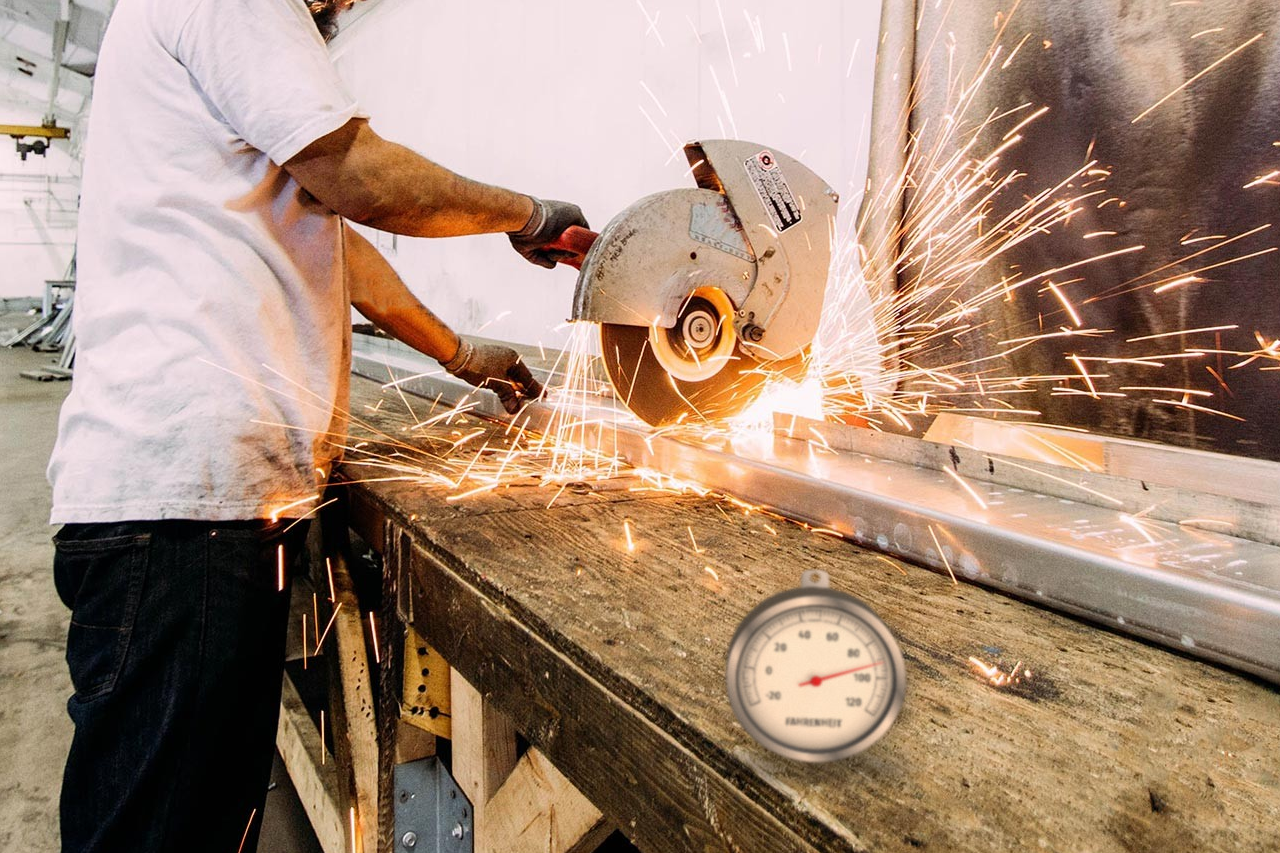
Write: 90 °F
